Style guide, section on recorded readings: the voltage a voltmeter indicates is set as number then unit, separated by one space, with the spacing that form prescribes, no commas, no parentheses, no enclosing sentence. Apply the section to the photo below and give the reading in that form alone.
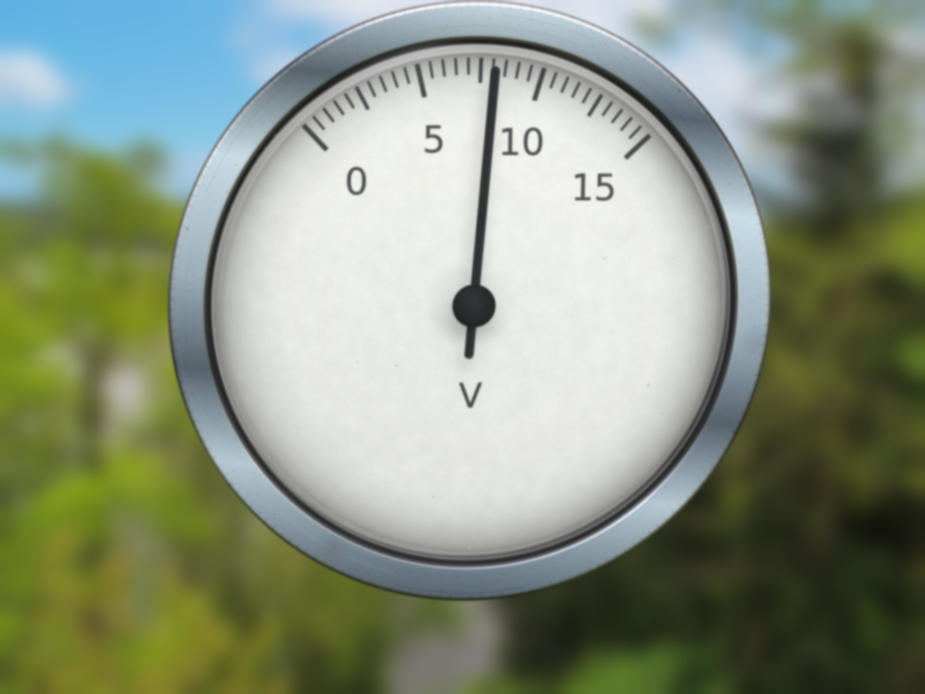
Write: 8 V
